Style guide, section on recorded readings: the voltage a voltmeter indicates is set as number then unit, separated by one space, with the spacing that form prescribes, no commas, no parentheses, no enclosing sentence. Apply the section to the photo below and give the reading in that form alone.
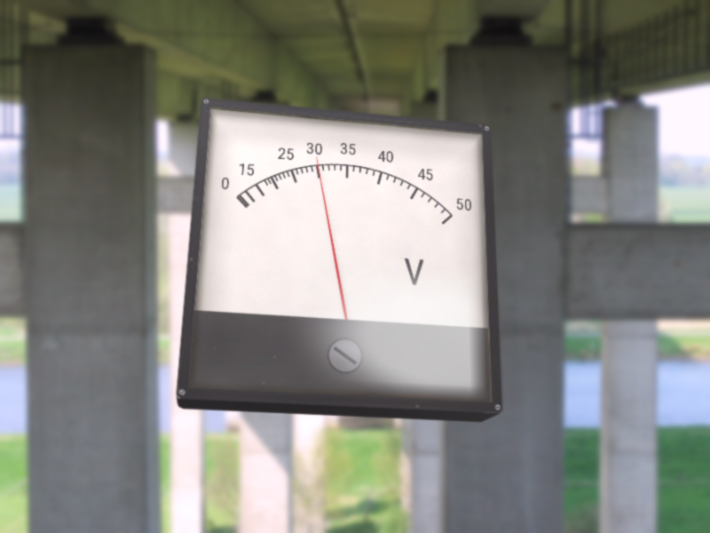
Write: 30 V
